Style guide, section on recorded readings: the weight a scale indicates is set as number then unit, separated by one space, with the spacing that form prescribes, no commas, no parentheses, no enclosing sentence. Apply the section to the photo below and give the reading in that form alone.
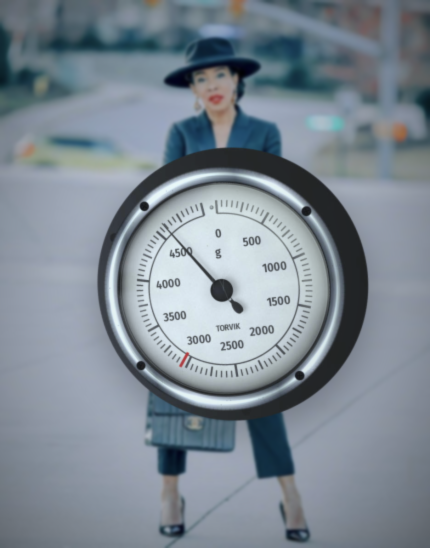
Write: 4600 g
